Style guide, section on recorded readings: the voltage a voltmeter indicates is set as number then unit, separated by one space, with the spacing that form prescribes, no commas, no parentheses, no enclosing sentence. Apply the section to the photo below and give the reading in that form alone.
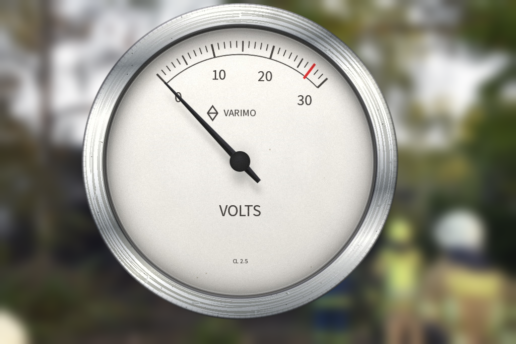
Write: 0 V
